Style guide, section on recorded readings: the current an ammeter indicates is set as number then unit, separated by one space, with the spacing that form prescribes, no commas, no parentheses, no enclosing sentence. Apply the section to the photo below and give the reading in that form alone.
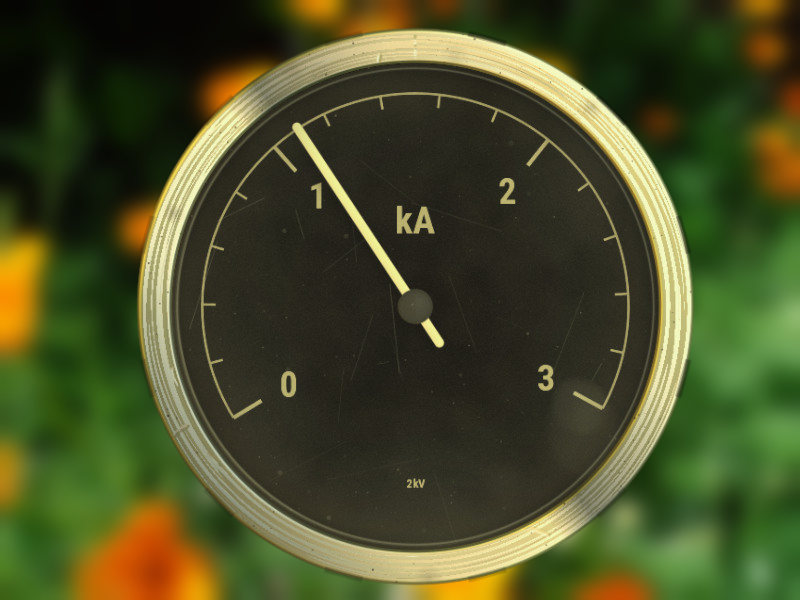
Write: 1.1 kA
